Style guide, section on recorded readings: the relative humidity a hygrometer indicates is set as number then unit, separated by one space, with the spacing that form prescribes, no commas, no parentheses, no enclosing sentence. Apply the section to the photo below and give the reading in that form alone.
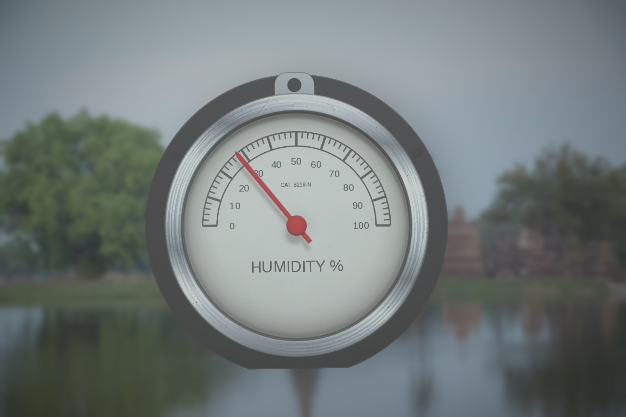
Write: 28 %
